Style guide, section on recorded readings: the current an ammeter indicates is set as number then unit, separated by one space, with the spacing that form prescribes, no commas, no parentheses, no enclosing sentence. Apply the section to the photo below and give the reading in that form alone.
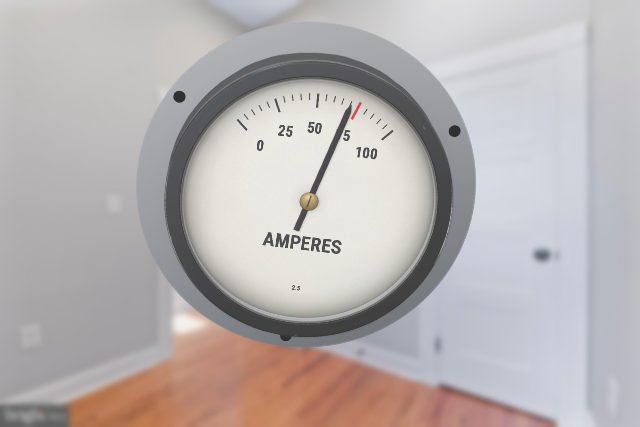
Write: 70 A
